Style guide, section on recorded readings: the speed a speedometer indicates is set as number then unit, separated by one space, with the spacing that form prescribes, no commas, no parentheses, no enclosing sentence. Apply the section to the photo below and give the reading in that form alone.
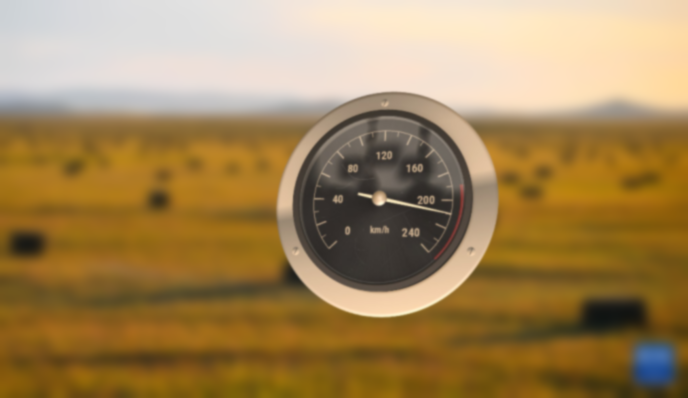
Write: 210 km/h
